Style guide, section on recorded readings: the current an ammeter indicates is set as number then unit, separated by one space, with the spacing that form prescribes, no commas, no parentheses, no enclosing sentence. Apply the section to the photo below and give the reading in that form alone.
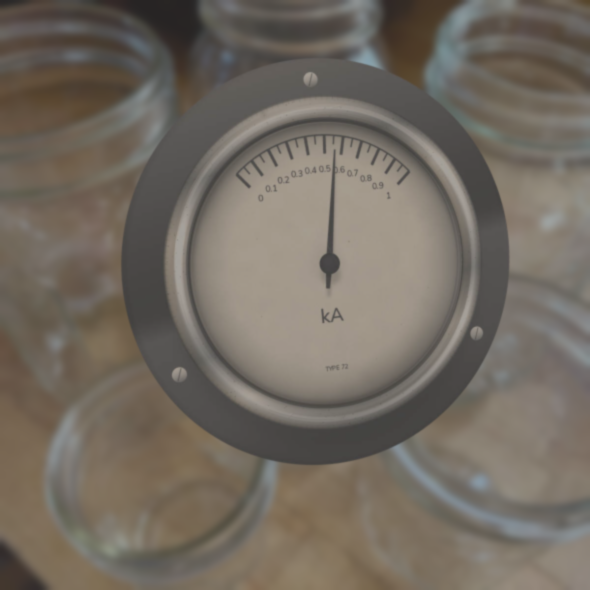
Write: 0.55 kA
